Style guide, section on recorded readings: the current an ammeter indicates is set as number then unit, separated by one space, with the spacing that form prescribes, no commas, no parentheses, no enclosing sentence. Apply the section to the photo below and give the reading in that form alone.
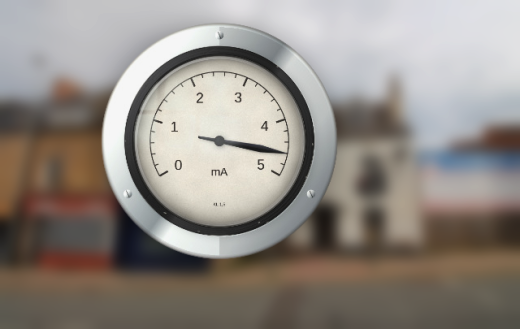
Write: 4.6 mA
